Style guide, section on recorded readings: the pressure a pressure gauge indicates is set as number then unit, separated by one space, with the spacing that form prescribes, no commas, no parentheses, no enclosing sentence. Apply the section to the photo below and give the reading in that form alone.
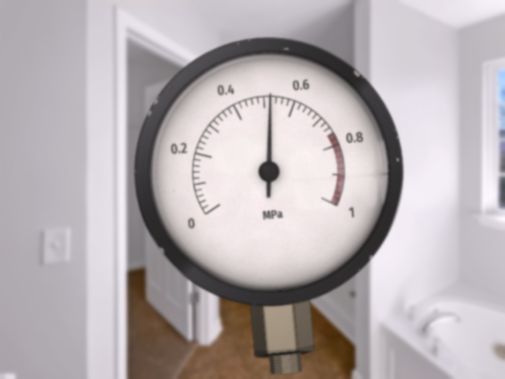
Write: 0.52 MPa
